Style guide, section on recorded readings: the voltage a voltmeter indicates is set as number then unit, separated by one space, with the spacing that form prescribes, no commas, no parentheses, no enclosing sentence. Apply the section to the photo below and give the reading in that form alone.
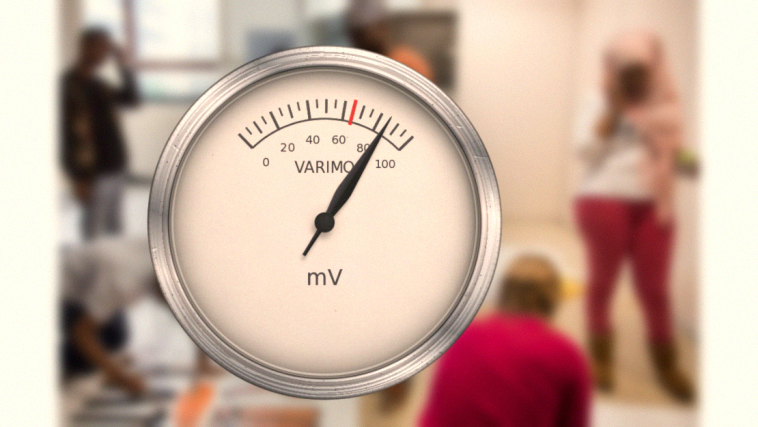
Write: 85 mV
